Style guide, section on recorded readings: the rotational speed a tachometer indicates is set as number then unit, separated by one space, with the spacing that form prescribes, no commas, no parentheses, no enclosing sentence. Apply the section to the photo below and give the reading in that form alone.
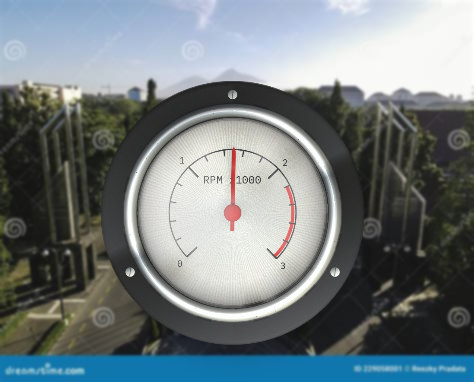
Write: 1500 rpm
